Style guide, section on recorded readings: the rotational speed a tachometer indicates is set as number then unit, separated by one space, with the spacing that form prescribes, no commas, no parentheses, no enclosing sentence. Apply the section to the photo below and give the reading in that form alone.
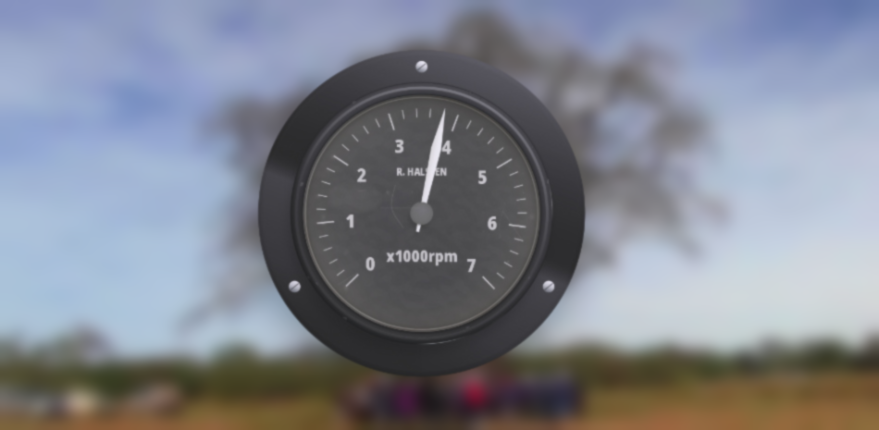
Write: 3800 rpm
